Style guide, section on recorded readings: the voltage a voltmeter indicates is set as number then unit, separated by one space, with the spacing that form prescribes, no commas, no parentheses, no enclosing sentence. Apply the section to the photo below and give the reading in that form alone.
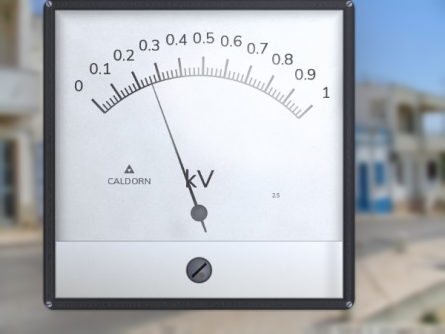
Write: 0.26 kV
